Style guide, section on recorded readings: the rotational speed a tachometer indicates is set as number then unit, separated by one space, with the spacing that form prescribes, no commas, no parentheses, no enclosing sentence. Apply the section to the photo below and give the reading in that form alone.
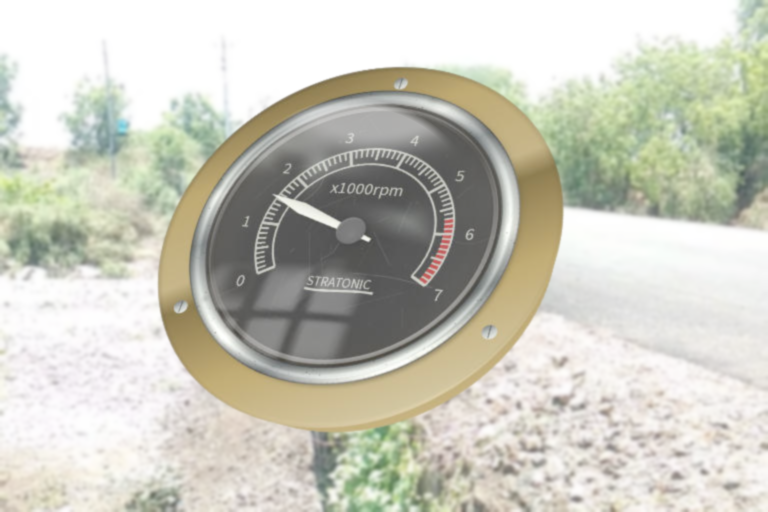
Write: 1500 rpm
